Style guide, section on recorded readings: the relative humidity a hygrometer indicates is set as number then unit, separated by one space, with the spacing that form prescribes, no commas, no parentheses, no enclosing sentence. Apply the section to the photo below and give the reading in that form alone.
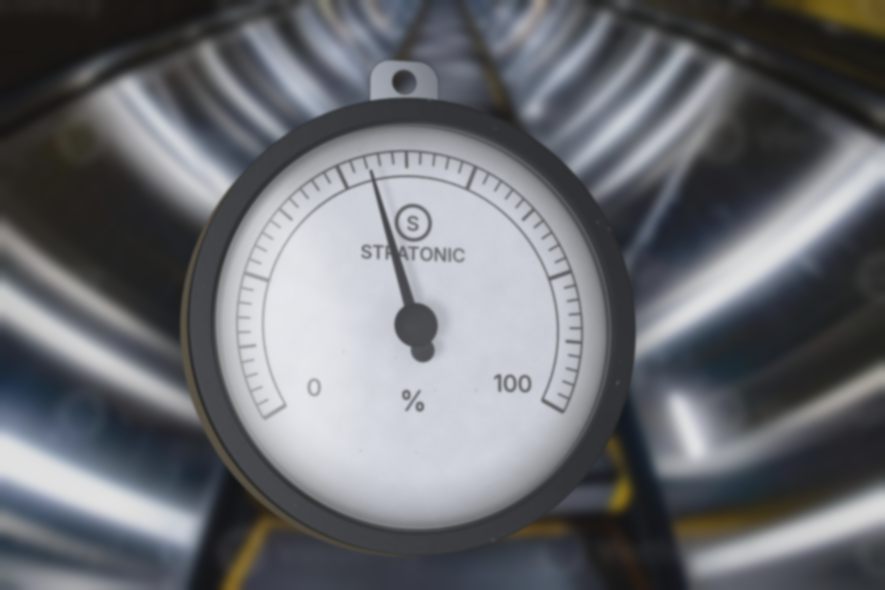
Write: 44 %
